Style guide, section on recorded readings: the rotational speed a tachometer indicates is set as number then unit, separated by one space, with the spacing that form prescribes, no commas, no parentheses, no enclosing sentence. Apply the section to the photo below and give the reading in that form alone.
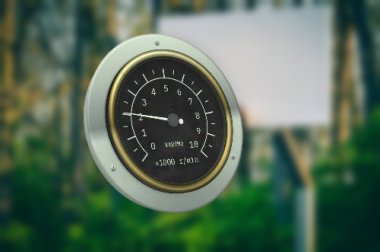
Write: 2000 rpm
